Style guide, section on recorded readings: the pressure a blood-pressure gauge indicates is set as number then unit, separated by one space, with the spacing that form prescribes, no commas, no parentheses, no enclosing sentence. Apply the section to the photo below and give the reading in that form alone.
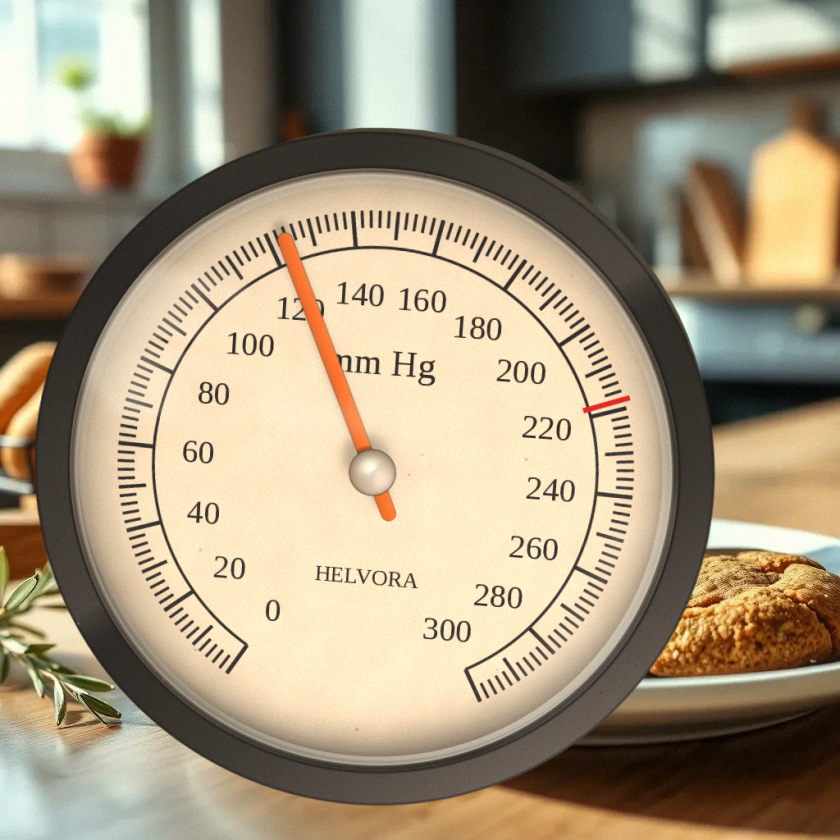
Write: 124 mmHg
